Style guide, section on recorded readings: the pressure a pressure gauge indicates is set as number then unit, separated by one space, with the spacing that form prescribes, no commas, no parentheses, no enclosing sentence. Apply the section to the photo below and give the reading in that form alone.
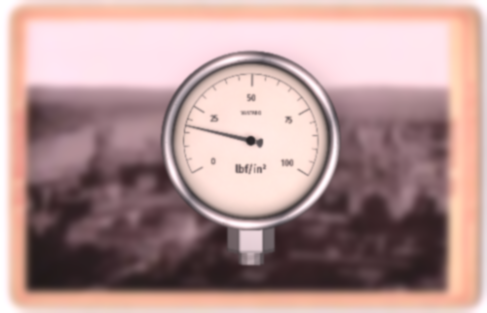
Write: 17.5 psi
